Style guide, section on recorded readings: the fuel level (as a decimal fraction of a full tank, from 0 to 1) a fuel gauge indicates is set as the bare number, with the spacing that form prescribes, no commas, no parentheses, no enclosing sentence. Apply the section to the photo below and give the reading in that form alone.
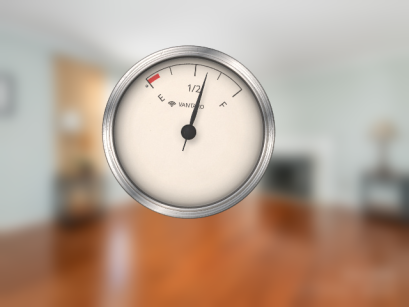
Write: 0.625
